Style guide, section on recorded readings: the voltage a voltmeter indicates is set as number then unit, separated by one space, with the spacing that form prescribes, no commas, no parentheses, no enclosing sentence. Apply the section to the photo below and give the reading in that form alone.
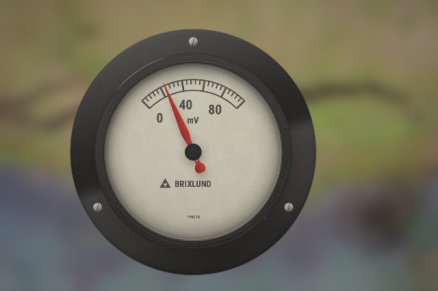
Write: 24 mV
